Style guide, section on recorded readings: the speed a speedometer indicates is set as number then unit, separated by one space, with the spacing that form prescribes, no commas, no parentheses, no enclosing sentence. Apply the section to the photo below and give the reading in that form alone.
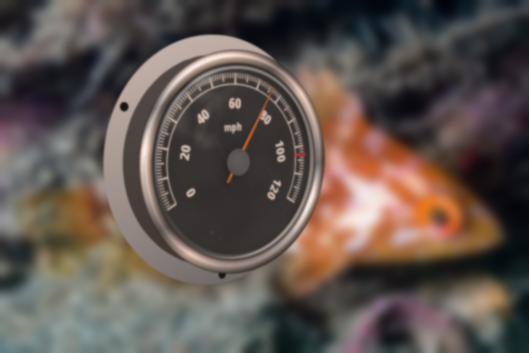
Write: 75 mph
